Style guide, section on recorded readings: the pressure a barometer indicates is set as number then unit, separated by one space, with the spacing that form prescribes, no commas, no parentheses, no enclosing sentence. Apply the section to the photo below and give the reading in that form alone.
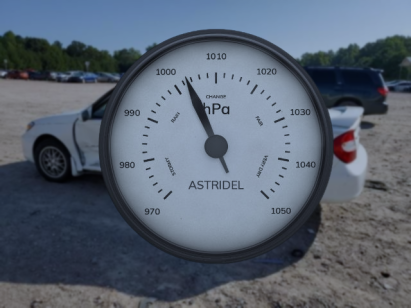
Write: 1003 hPa
